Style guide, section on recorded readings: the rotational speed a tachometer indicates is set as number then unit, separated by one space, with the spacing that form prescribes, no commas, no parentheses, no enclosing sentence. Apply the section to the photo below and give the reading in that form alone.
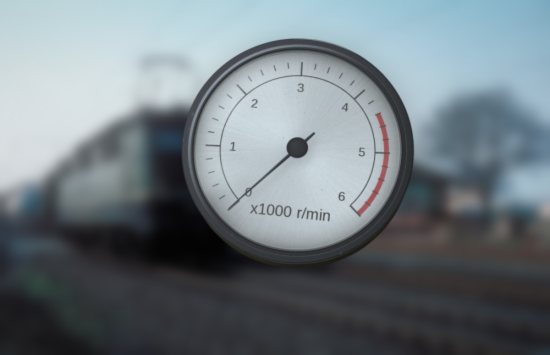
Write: 0 rpm
